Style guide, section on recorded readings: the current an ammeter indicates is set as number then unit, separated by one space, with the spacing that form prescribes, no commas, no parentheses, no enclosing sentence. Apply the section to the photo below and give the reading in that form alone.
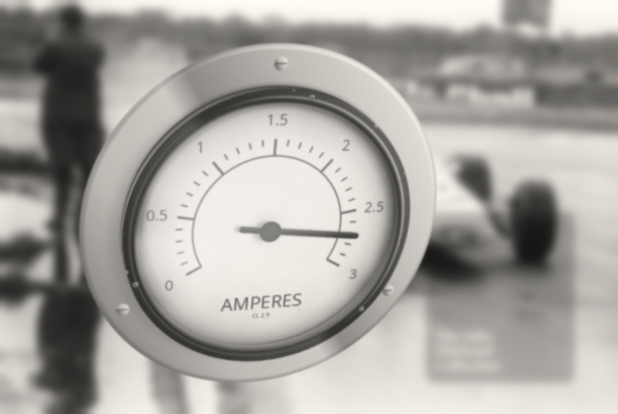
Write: 2.7 A
